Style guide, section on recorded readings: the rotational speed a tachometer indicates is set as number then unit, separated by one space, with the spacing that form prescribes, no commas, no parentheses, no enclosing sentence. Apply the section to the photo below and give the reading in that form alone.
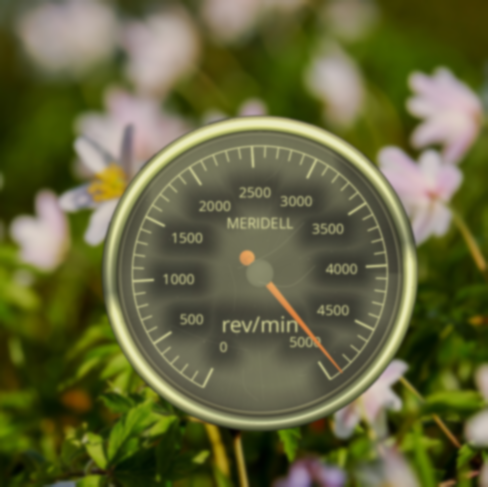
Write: 4900 rpm
